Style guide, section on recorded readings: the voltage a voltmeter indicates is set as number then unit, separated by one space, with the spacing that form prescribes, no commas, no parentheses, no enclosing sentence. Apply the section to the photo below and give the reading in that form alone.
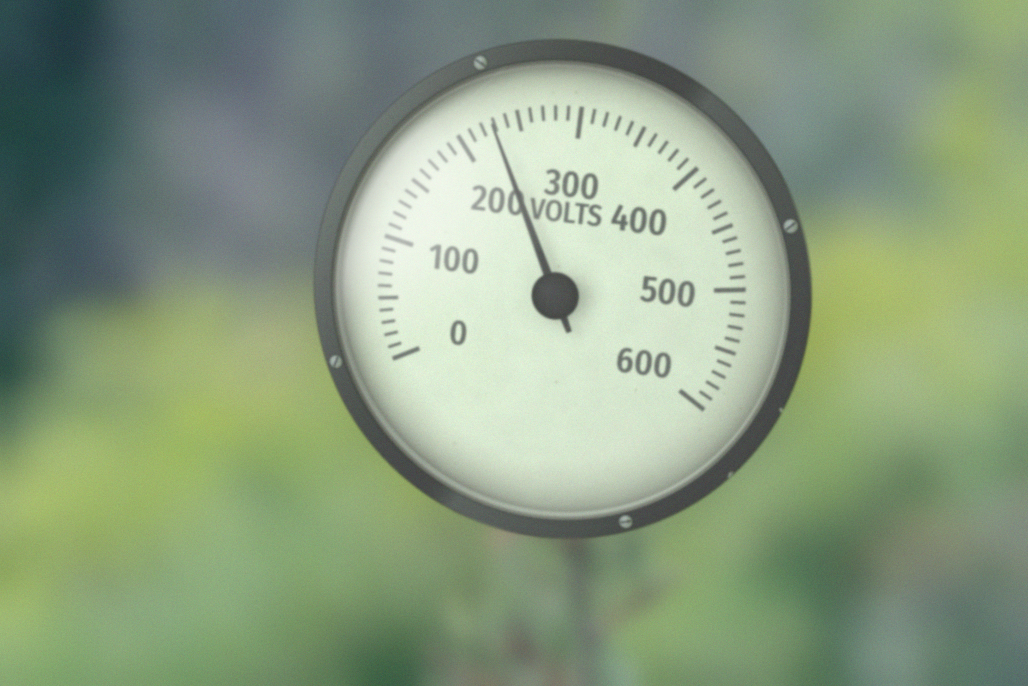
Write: 230 V
